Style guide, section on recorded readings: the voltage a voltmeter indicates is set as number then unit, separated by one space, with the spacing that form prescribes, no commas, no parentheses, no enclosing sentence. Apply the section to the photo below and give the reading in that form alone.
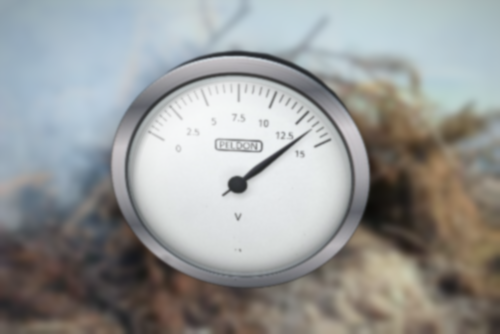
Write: 13.5 V
